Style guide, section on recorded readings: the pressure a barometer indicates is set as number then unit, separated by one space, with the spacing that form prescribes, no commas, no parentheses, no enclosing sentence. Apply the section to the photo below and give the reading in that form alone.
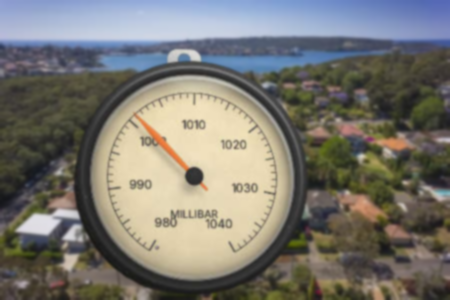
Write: 1001 mbar
